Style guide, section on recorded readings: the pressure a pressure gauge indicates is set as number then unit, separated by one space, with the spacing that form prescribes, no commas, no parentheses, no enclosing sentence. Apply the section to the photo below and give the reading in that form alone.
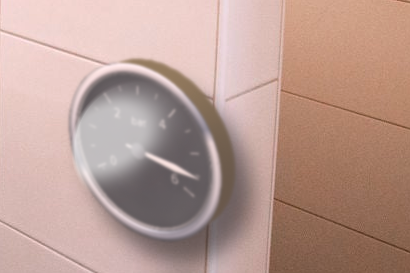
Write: 5.5 bar
